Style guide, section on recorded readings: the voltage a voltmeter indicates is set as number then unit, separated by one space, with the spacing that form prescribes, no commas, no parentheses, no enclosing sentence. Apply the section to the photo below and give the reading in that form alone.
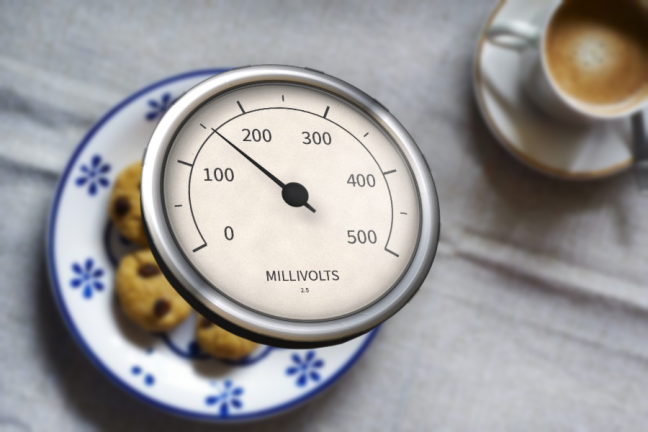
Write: 150 mV
